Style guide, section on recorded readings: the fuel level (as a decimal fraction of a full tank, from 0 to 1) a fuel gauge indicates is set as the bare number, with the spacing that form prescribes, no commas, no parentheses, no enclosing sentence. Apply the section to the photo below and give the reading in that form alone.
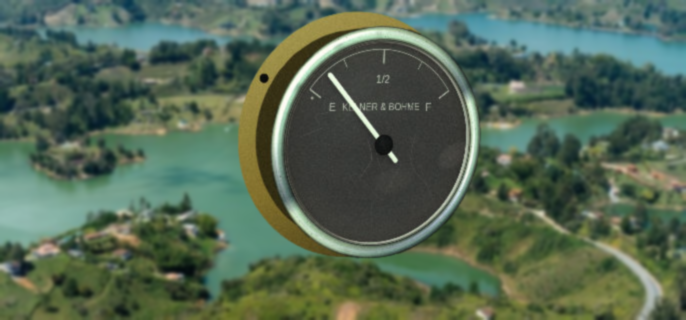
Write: 0.125
